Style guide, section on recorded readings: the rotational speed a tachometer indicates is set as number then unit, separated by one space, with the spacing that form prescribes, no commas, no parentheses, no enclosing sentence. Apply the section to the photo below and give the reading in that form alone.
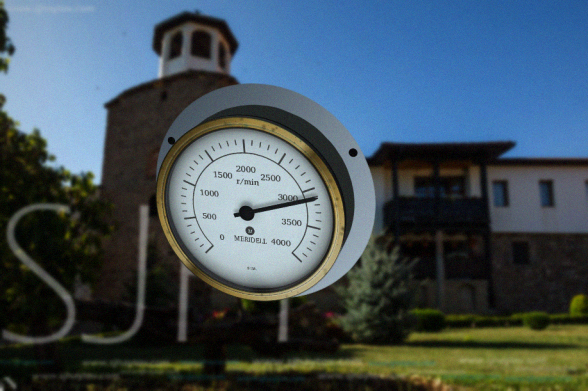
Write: 3100 rpm
